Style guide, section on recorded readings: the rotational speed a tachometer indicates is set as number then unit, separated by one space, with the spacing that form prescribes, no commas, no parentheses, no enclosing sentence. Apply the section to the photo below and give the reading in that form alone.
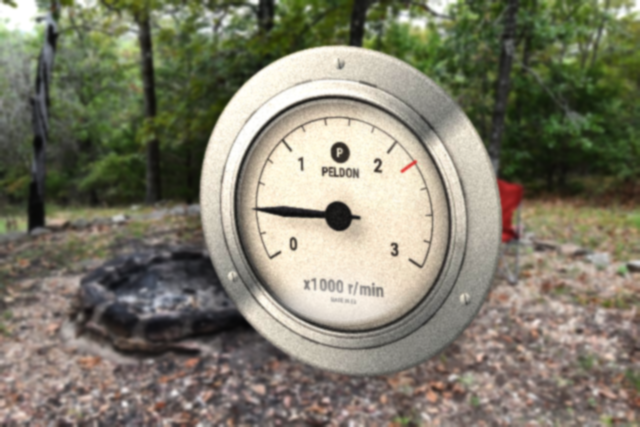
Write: 400 rpm
